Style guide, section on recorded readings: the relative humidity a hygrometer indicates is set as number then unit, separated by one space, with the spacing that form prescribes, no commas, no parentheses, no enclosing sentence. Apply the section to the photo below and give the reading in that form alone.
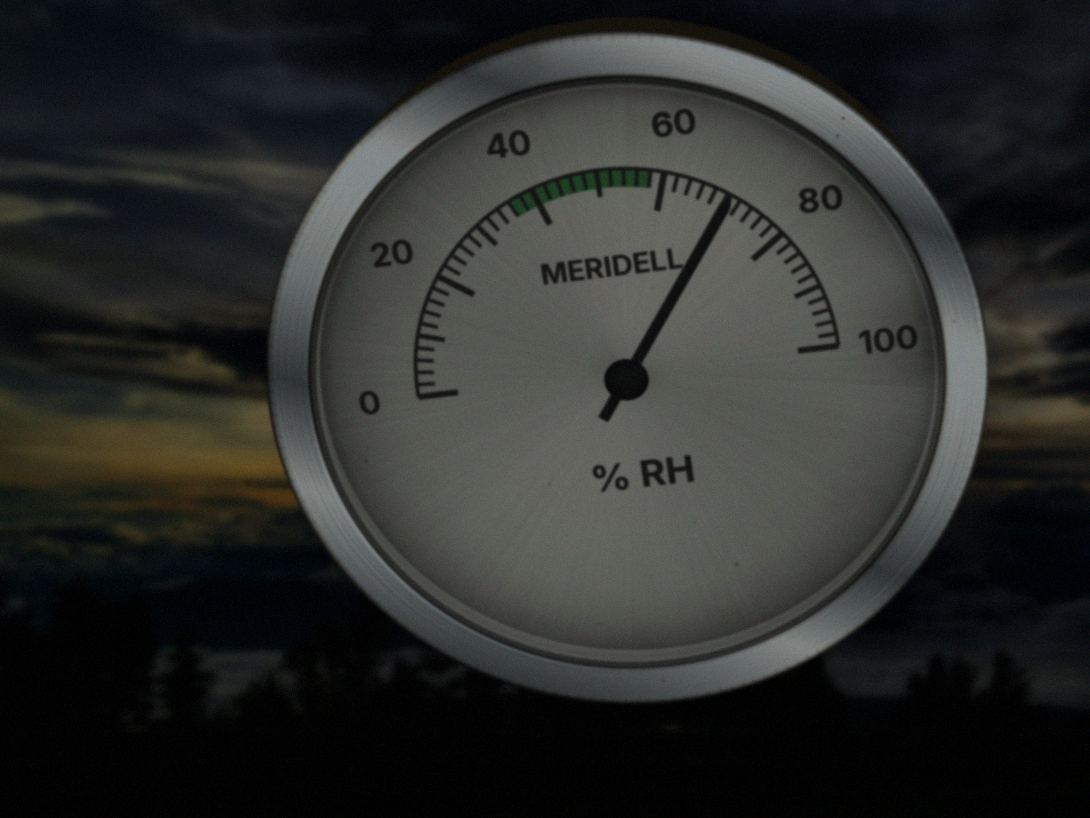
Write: 70 %
